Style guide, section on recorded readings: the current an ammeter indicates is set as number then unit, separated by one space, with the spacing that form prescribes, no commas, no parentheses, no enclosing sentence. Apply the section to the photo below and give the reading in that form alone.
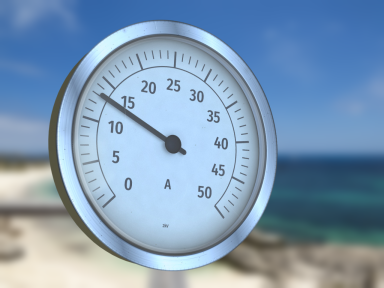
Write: 13 A
